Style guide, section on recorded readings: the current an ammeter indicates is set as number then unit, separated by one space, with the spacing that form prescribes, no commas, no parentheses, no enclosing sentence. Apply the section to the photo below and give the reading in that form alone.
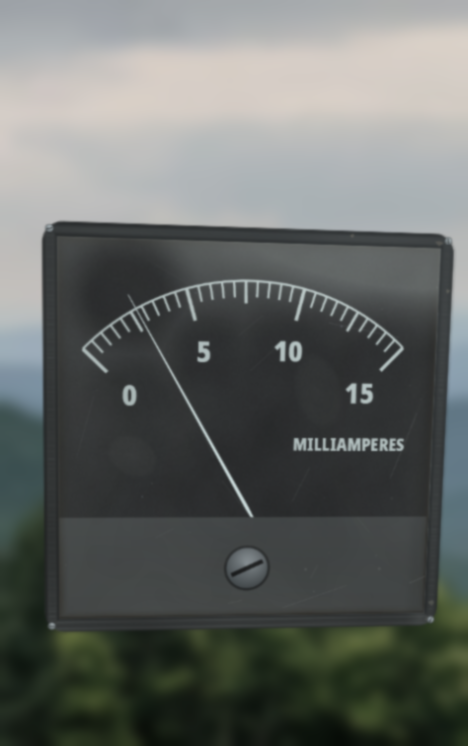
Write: 2.75 mA
